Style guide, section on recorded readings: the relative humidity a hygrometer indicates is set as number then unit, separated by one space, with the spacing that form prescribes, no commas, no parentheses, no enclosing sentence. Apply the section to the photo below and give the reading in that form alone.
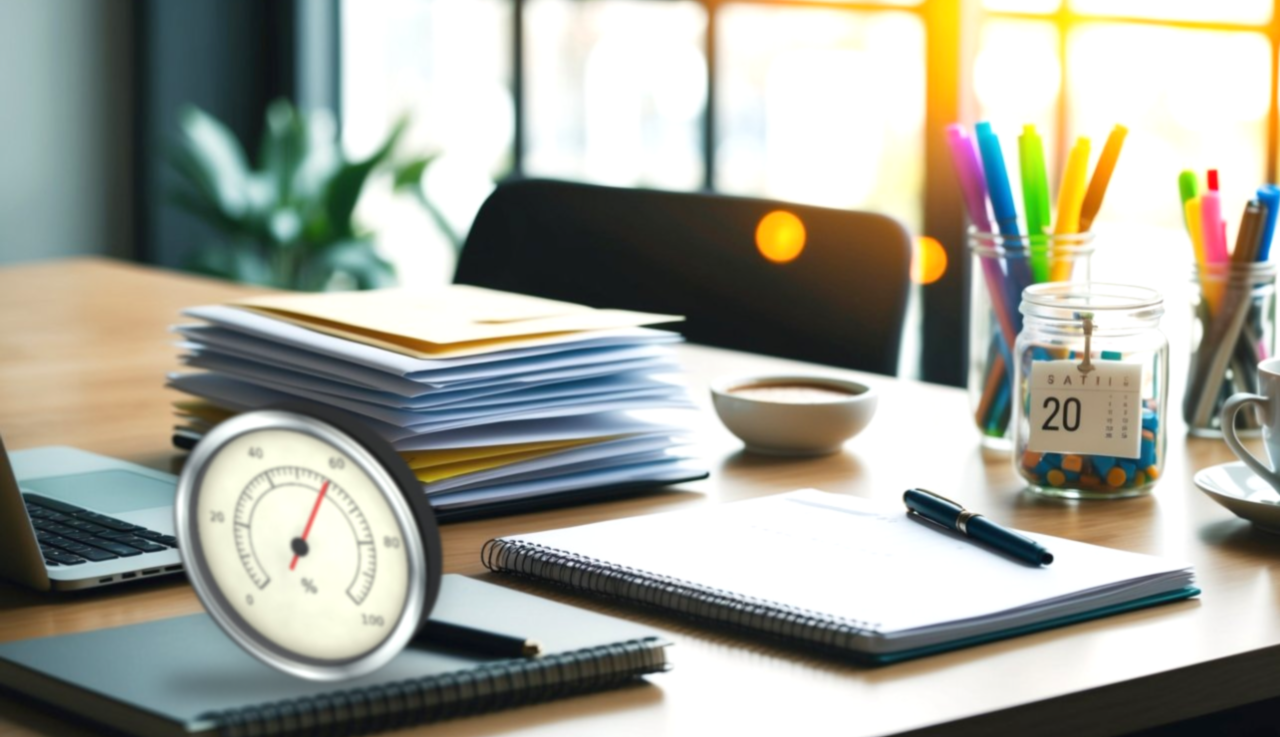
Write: 60 %
